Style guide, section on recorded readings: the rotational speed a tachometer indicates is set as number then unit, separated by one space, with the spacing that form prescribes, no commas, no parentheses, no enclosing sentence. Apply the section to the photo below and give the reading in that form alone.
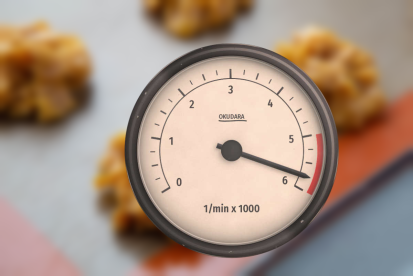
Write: 5750 rpm
